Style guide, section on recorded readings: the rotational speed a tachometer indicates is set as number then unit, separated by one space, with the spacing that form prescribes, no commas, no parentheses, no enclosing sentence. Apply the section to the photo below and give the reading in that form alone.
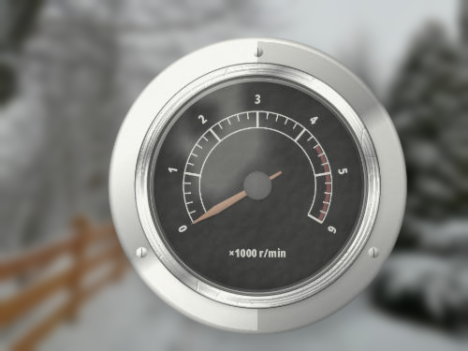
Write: 0 rpm
